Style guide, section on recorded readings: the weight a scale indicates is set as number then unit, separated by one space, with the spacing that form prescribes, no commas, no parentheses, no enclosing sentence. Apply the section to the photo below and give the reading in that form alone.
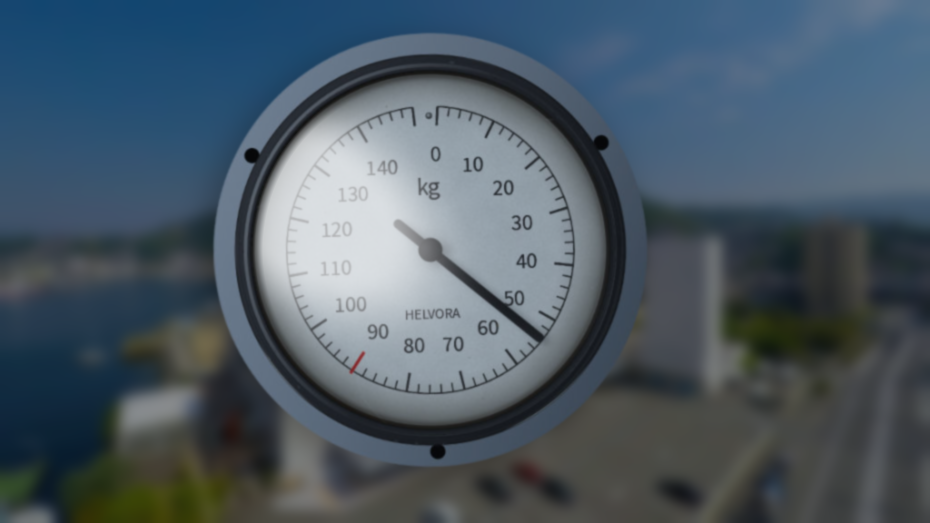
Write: 54 kg
